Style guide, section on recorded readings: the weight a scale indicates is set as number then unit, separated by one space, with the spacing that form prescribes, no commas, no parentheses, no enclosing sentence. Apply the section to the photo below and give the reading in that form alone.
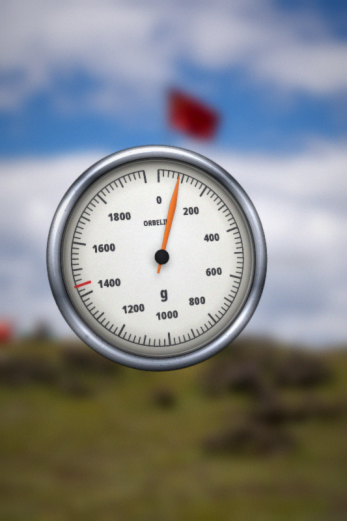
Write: 80 g
